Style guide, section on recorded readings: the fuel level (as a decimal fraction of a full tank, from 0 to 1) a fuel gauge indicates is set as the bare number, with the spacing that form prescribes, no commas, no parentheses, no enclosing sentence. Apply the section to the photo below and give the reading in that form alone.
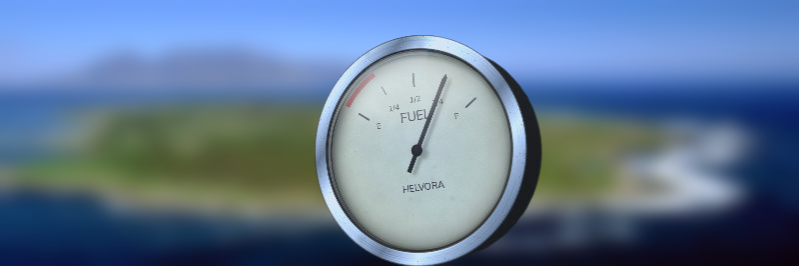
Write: 0.75
